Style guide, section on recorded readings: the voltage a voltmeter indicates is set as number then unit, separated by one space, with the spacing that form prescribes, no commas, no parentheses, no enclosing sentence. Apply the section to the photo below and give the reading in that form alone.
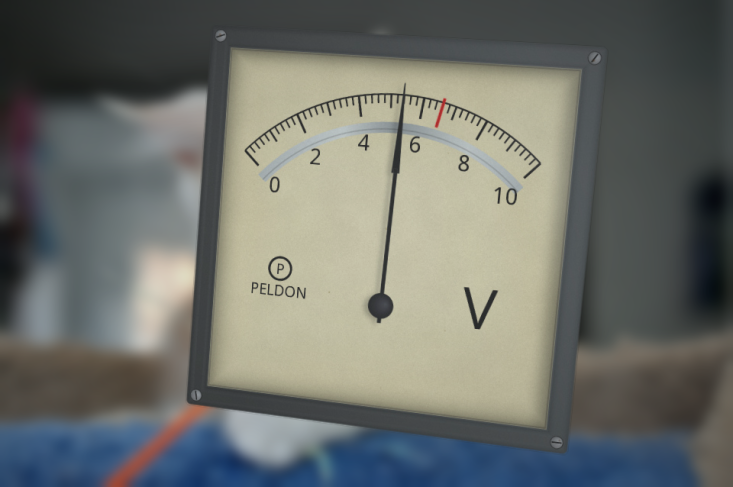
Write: 5.4 V
